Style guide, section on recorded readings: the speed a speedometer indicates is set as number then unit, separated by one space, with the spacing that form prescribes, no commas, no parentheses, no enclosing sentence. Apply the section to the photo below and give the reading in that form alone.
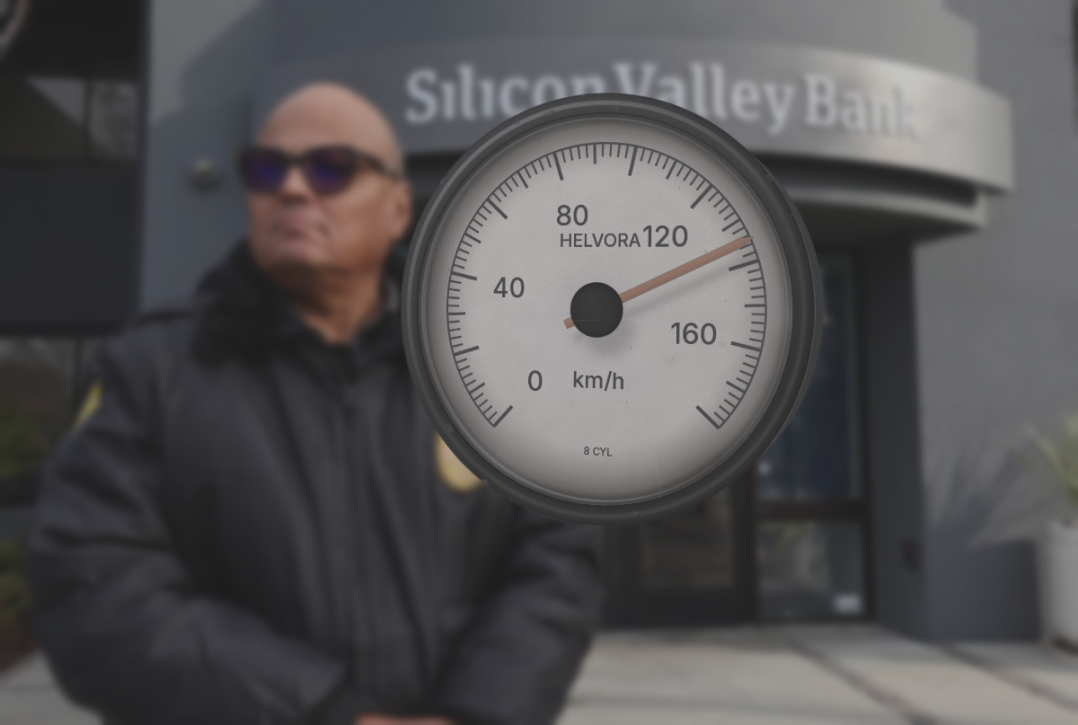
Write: 135 km/h
